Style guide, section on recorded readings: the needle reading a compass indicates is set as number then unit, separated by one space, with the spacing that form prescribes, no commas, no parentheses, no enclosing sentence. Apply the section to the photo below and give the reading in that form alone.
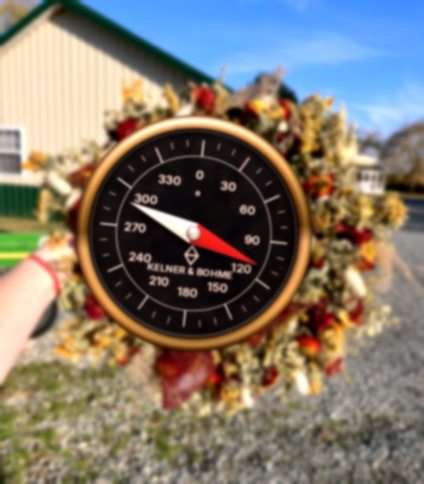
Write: 110 °
